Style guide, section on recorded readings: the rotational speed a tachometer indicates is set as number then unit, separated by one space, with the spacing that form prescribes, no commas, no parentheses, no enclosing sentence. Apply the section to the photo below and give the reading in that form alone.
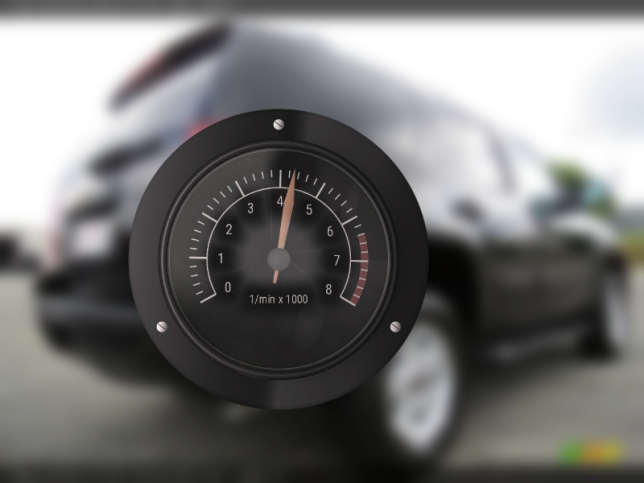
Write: 4300 rpm
